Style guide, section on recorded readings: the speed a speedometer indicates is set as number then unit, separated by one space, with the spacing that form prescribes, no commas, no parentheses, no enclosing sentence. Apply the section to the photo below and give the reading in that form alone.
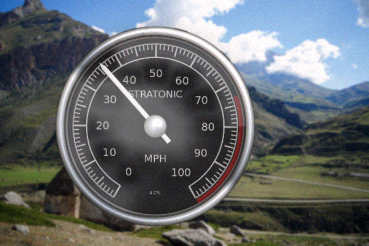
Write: 36 mph
